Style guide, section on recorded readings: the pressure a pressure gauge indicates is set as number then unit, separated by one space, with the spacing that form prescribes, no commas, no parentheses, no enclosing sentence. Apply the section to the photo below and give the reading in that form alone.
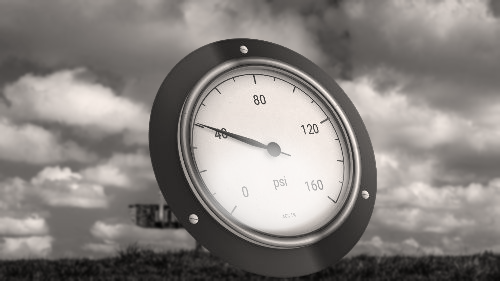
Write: 40 psi
